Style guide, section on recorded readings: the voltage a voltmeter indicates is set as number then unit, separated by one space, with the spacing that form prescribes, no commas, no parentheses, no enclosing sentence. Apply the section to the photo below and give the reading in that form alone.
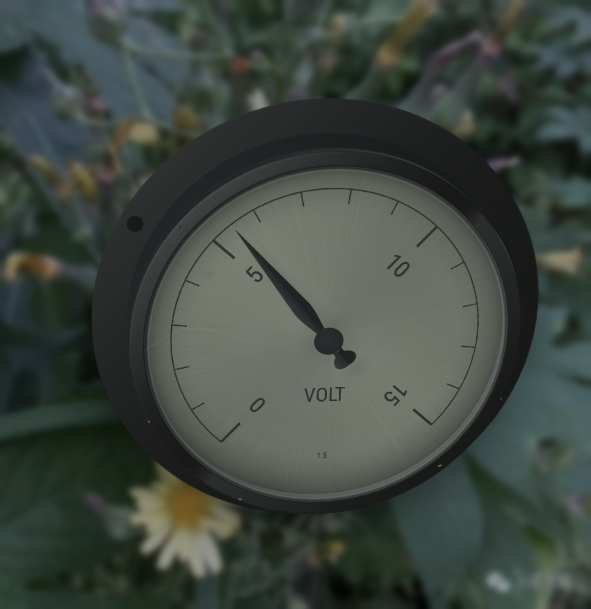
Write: 5.5 V
